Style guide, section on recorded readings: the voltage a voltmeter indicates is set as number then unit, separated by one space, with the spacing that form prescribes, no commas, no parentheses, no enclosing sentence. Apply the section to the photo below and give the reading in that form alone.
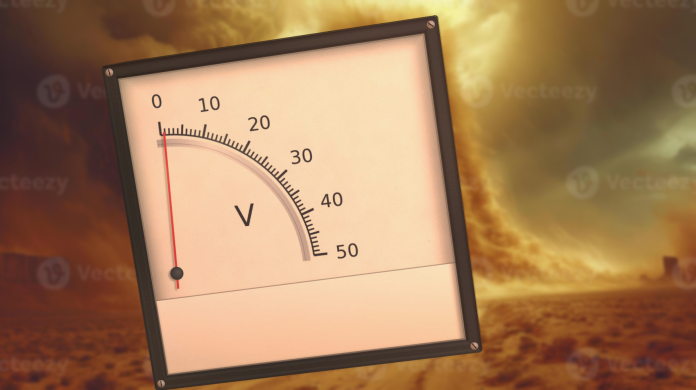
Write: 1 V
